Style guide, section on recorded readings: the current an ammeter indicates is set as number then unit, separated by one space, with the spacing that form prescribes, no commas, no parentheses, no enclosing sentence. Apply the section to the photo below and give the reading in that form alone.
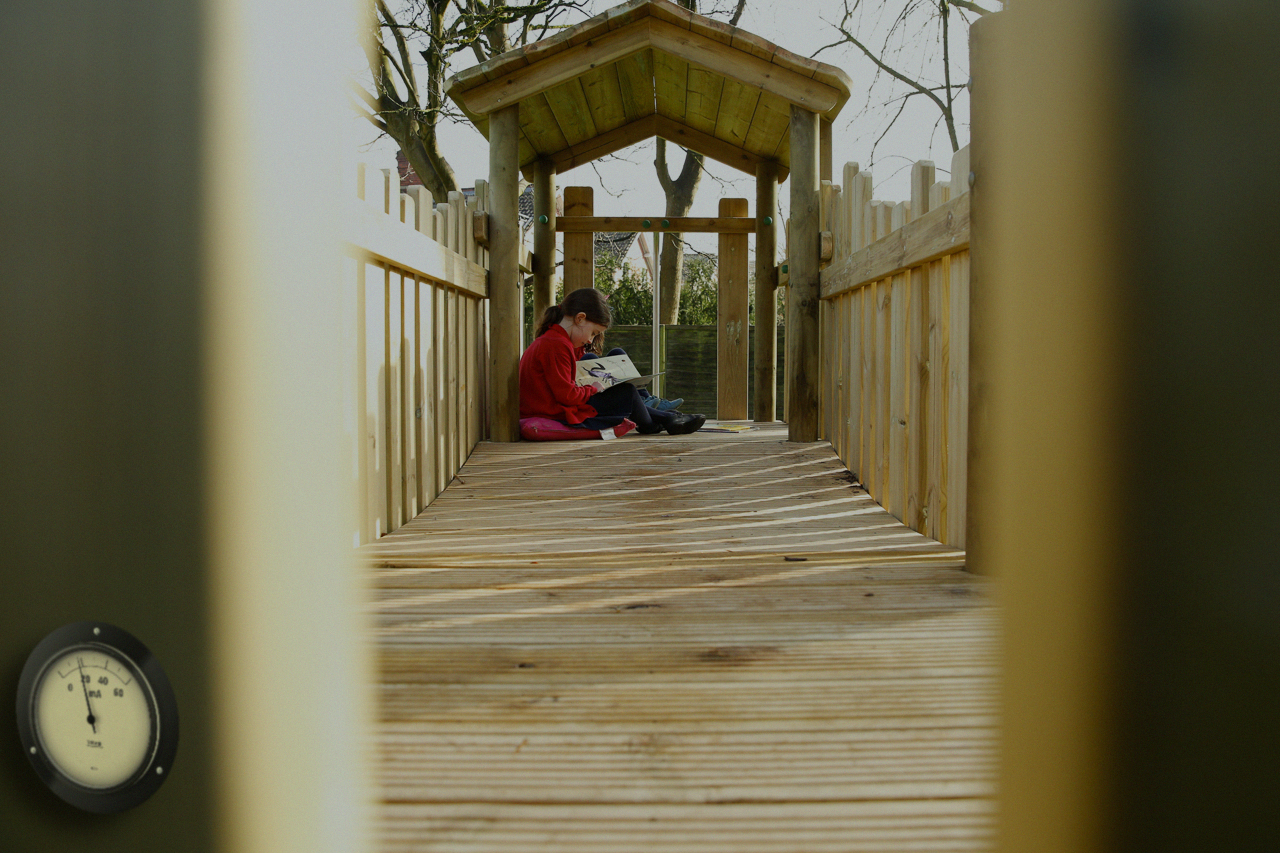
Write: 20 mA
